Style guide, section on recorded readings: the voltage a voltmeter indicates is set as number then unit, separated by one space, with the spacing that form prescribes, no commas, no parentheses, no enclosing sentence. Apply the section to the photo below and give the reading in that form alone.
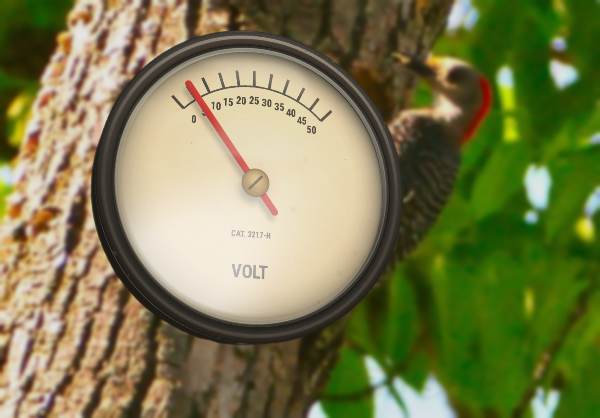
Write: 5 V
